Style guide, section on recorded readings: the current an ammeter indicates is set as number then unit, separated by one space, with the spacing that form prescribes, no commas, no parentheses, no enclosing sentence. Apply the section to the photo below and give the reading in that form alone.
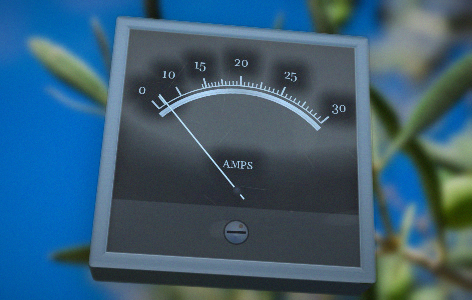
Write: 5 A
